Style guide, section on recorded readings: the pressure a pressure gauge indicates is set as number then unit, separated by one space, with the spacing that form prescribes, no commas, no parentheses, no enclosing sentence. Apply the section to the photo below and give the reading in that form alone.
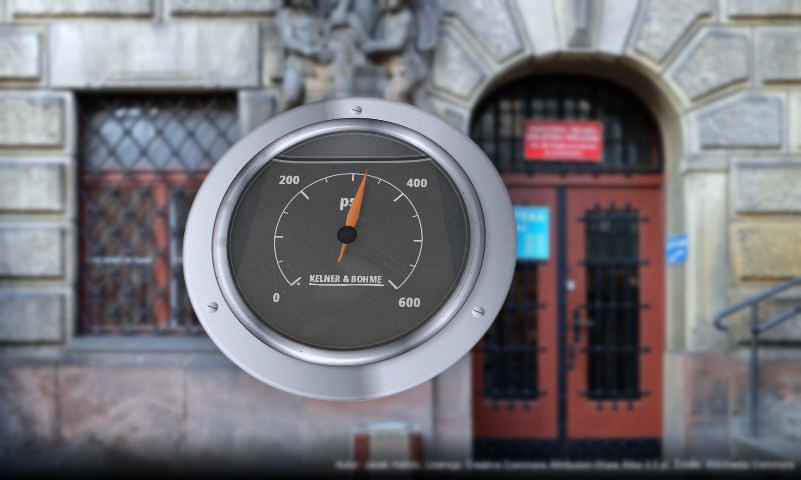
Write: 325 psi
